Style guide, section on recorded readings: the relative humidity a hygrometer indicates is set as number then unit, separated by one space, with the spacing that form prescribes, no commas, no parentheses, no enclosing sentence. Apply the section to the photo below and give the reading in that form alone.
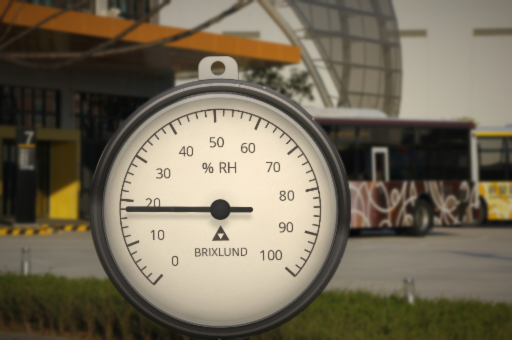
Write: 18 %
